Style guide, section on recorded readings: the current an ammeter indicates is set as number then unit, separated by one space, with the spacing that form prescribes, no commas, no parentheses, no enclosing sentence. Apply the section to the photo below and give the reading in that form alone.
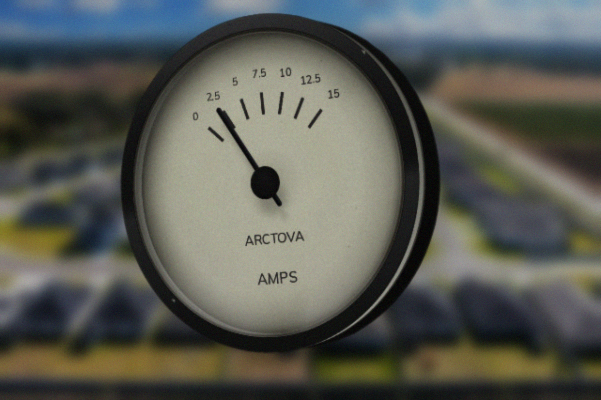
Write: 2.5 A
